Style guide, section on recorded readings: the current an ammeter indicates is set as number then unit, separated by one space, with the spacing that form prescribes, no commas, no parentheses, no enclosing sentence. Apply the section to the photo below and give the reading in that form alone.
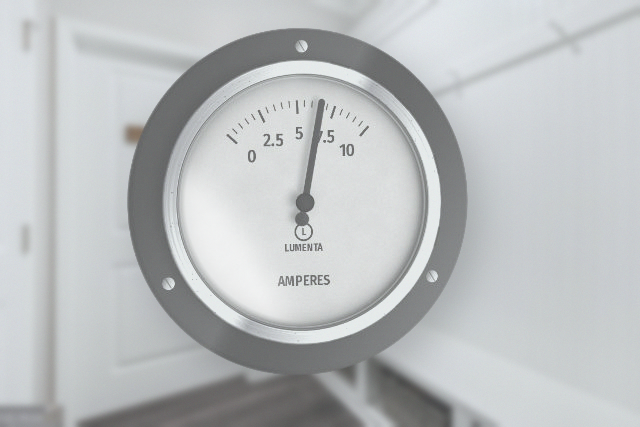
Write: 6.5 A
